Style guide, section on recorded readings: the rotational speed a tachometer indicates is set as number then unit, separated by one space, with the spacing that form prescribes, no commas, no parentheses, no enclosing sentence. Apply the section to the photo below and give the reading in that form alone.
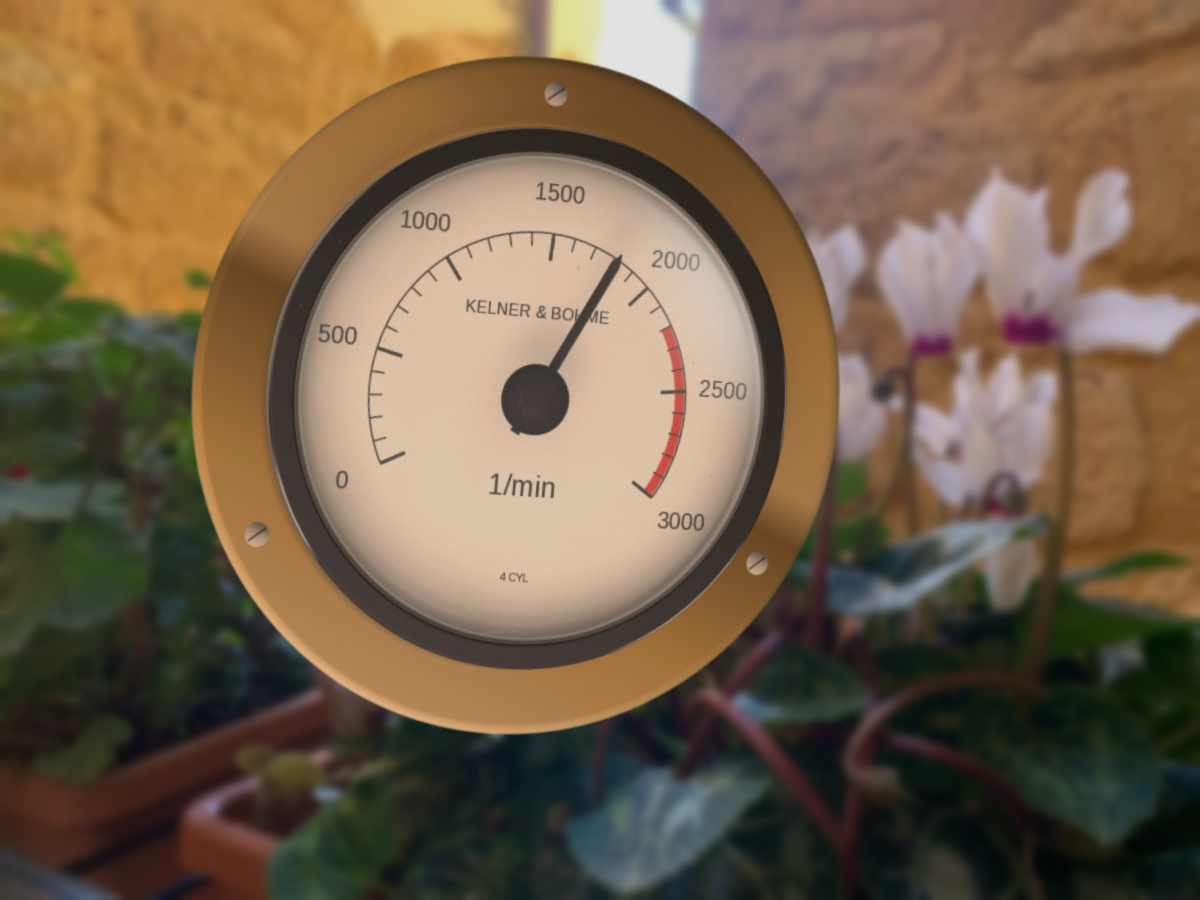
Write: 1800 rpm
